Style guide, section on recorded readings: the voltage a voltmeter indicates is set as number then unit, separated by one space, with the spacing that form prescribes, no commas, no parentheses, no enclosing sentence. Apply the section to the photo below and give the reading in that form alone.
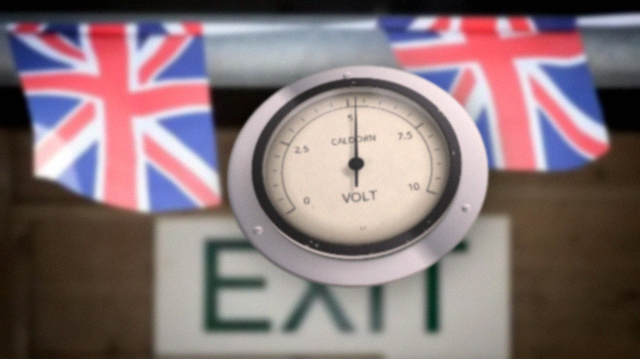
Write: 5.25 V
